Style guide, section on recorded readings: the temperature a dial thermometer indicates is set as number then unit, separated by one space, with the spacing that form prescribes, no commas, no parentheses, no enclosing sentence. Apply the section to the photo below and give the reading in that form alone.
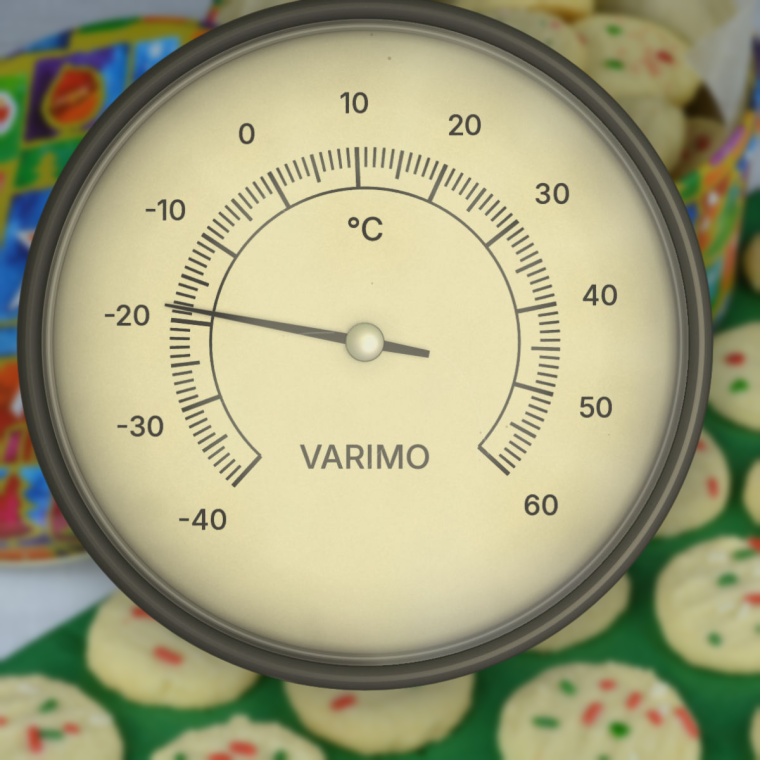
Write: -18.5 °C
